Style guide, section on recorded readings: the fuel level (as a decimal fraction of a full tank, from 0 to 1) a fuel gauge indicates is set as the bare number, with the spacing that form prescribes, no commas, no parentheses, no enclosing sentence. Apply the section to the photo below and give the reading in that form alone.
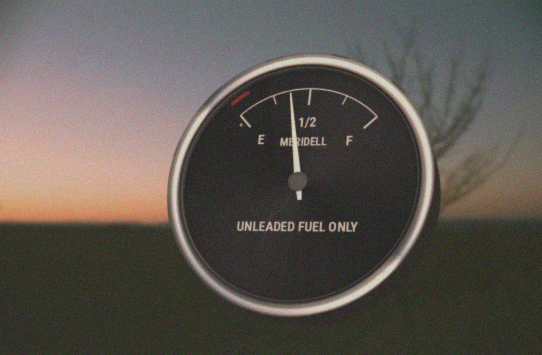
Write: 0.375
